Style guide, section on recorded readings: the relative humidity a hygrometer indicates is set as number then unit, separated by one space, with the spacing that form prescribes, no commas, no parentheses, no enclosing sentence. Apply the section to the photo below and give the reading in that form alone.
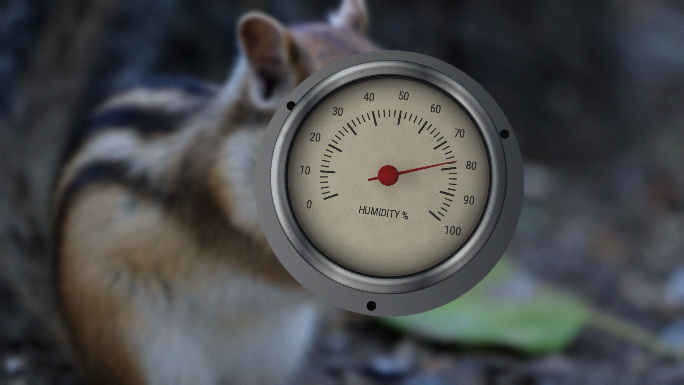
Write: 78 %
